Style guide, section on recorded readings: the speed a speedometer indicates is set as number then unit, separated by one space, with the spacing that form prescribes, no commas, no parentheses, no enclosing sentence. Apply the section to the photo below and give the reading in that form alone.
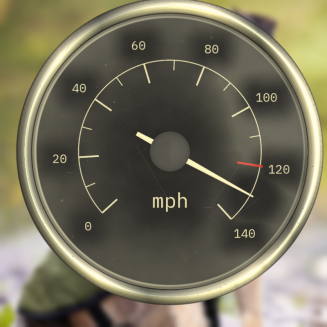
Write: 130 mph
